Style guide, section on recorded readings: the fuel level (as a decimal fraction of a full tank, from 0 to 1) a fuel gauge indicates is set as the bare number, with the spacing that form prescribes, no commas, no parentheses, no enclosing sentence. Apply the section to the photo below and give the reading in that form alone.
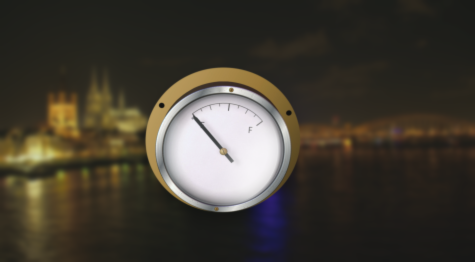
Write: 0
